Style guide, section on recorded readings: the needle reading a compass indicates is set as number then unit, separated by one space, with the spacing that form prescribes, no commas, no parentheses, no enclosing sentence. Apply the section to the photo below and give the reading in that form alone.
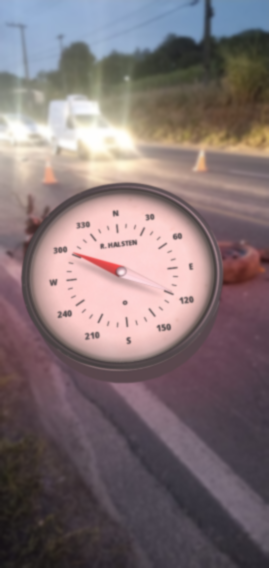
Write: 300 °
